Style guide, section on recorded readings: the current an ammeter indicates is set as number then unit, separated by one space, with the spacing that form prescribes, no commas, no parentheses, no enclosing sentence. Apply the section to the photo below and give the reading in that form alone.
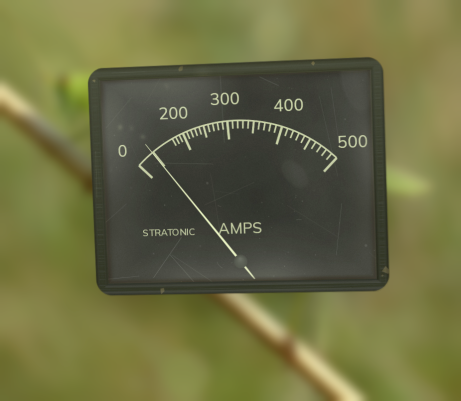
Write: 100 A
